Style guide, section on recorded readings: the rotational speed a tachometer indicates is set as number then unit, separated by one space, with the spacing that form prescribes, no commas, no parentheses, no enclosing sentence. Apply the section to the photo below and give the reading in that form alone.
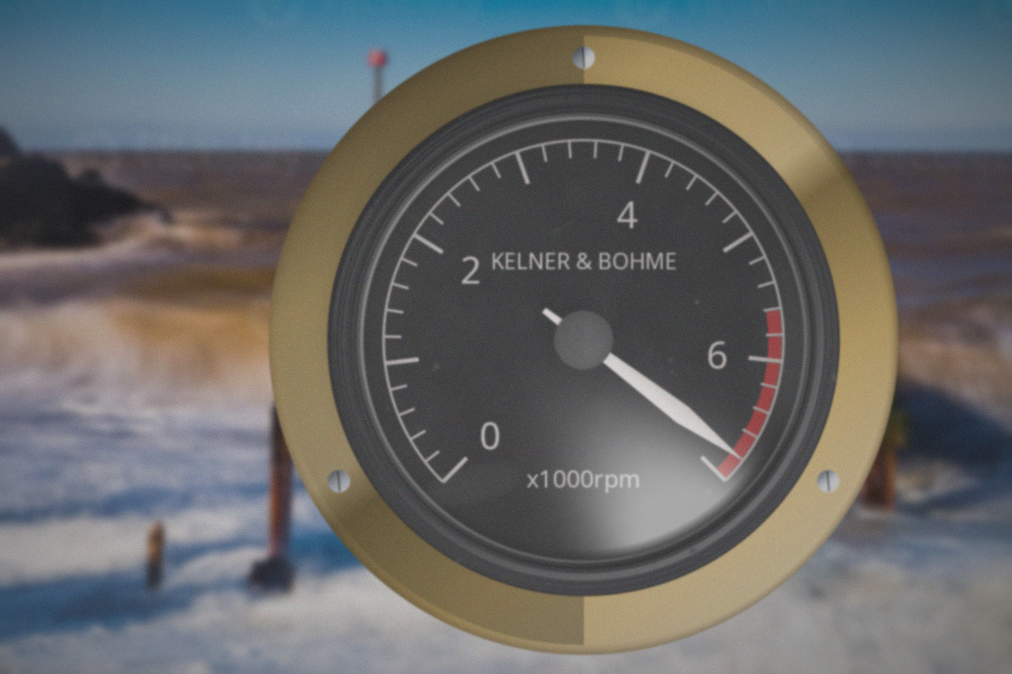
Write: 6800 rpm
